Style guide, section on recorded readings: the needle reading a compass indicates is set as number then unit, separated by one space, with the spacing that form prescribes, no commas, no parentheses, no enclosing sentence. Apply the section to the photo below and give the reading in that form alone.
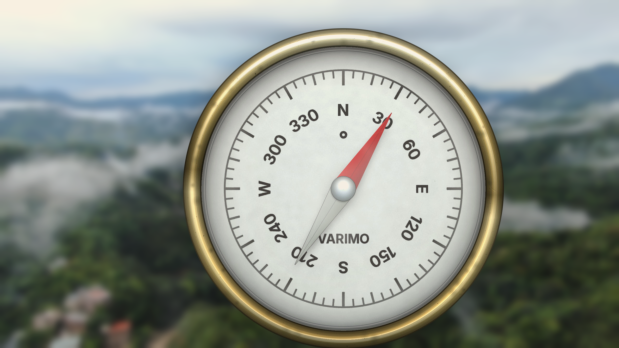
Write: 32.5 °
